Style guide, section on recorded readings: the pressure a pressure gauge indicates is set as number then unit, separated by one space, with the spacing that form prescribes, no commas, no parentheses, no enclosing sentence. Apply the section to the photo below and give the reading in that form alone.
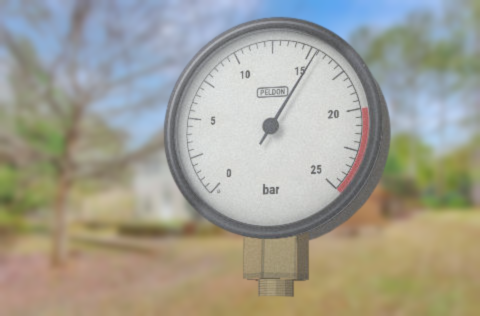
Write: 15.5 bar
